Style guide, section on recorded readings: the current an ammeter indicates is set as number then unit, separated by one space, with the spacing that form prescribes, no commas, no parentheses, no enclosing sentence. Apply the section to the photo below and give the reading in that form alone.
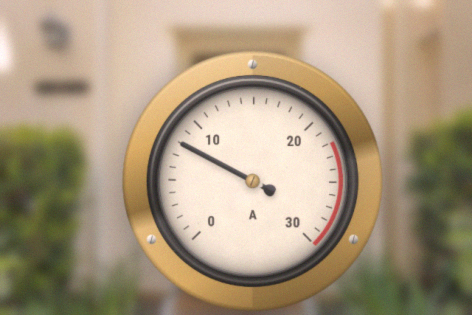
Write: 8 A
